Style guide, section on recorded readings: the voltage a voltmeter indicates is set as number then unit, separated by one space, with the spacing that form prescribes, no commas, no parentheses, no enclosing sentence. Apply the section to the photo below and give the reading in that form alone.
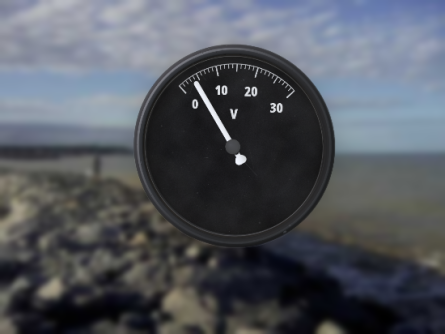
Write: 4 V
